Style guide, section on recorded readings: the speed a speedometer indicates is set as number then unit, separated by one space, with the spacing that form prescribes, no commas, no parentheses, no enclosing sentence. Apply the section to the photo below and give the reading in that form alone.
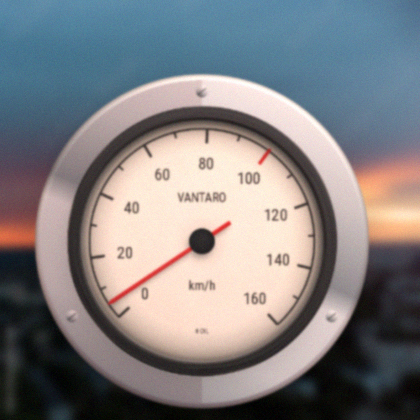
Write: 5 km/h
